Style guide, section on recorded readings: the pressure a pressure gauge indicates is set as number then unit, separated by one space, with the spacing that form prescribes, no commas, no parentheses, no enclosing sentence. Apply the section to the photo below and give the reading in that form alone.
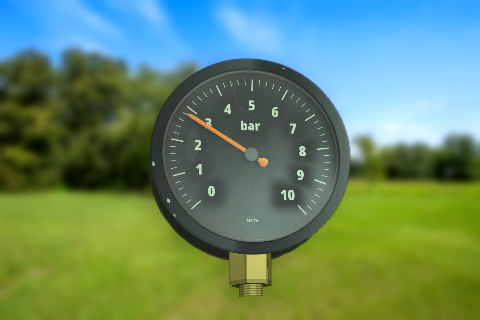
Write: 2.8 bar
